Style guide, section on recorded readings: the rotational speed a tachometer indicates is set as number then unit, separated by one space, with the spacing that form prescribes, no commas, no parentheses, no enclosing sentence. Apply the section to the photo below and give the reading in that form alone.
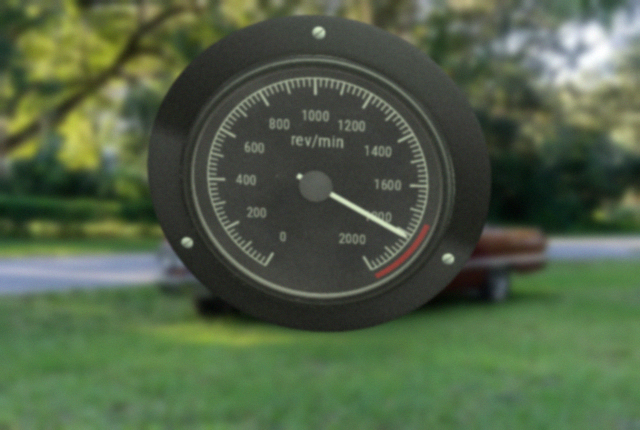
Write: 1800 rpm
